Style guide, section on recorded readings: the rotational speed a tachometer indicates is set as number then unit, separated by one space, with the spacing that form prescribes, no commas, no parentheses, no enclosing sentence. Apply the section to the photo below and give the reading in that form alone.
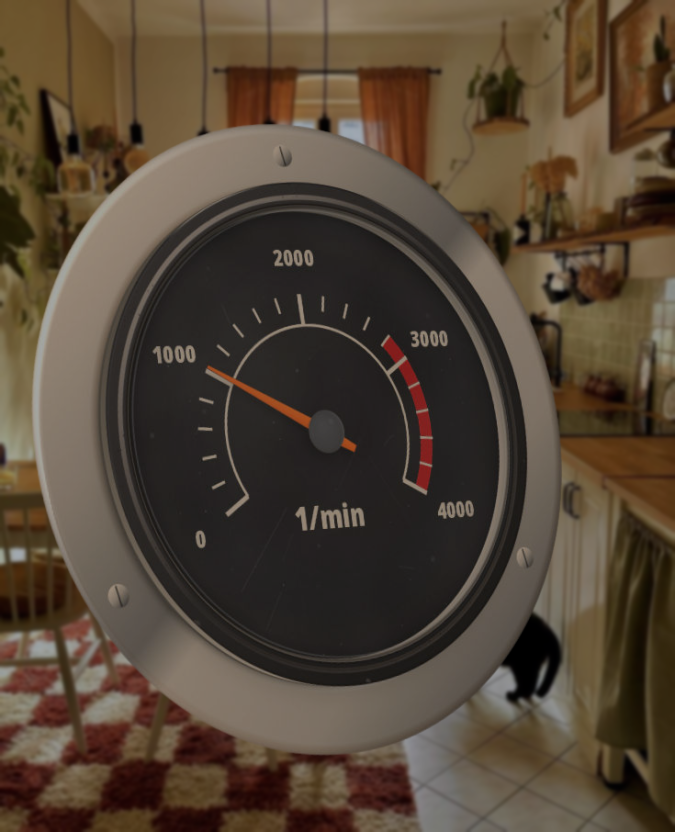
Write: 1000 rpm
